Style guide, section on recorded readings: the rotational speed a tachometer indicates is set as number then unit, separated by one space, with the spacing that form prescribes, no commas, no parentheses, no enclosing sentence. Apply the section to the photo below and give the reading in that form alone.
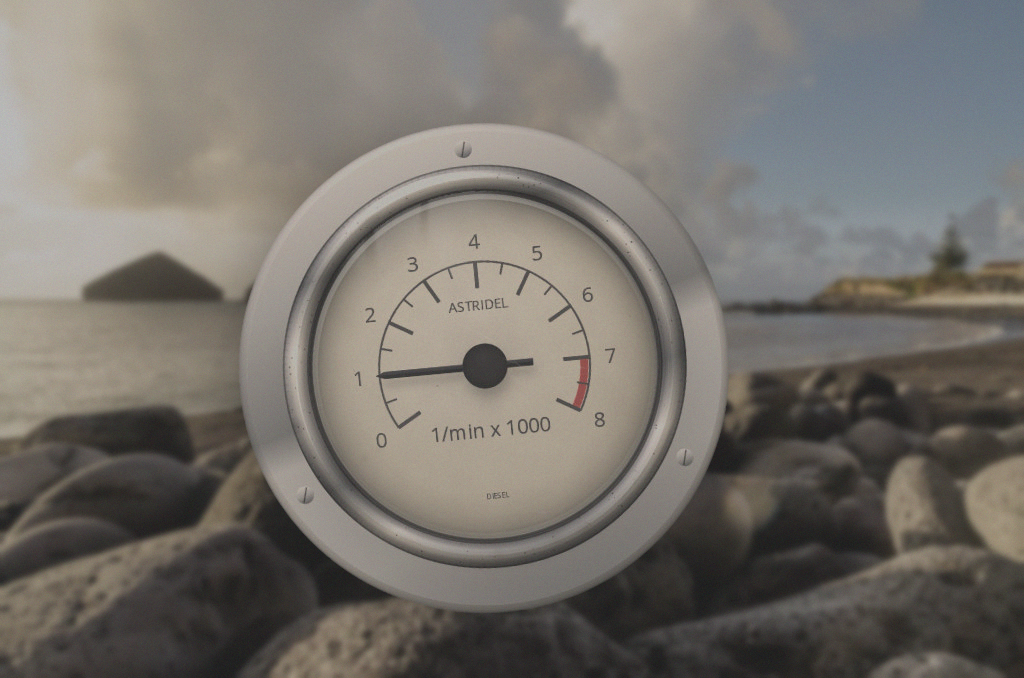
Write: 1000 rpm
